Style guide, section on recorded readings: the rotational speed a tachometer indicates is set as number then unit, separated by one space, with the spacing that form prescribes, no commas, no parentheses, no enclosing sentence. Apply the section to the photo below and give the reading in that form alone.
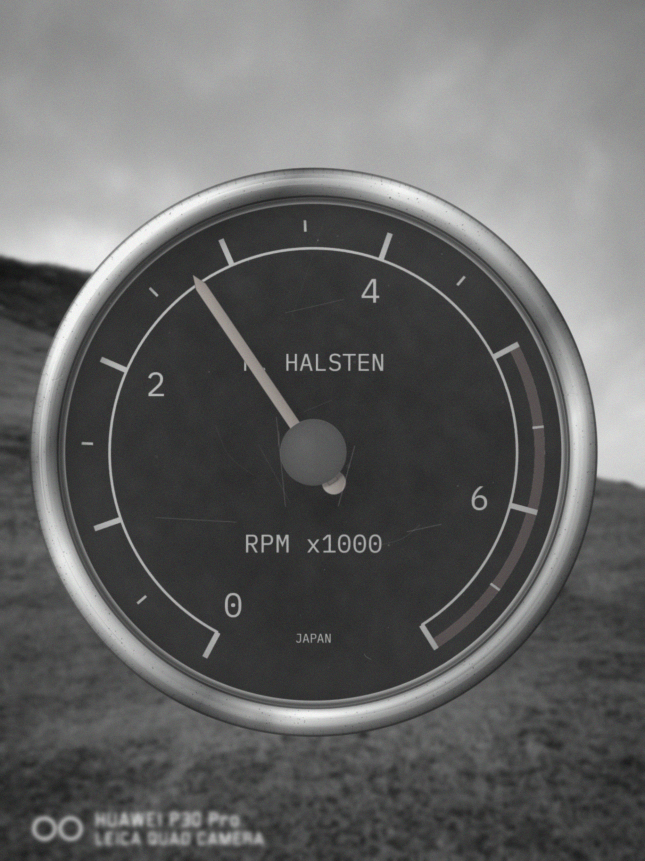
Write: 2750 rpm
